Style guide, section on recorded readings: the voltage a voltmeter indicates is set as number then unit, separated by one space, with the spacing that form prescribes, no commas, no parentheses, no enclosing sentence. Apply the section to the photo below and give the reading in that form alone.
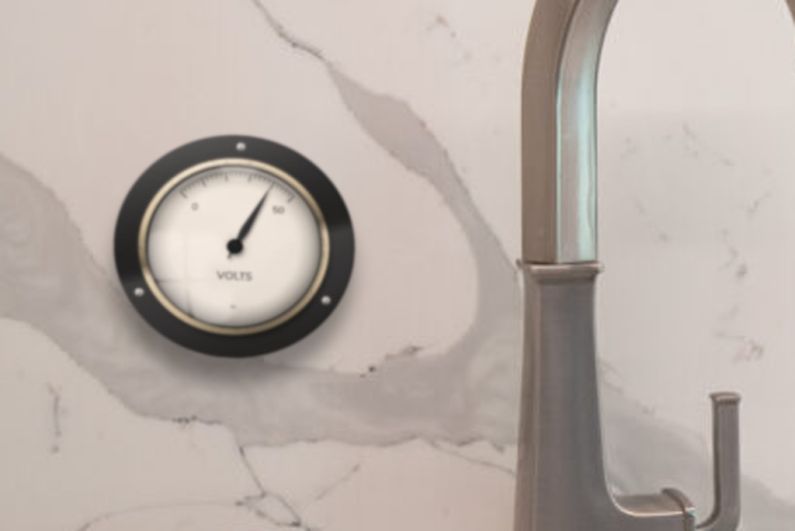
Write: 40 V
